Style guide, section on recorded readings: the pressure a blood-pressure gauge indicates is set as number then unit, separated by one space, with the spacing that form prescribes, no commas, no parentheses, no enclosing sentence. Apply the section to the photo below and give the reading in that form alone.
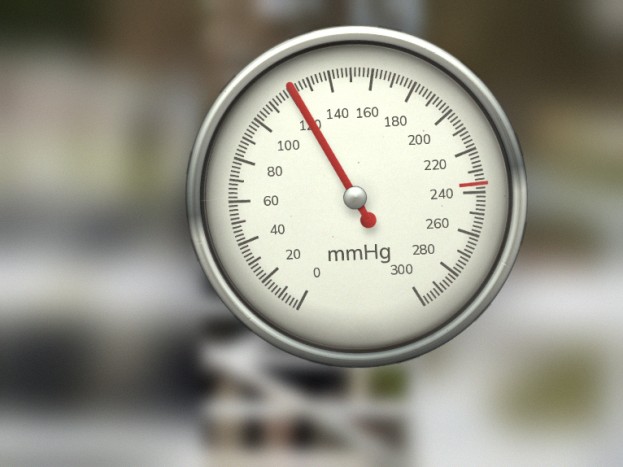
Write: 122 mmHg
